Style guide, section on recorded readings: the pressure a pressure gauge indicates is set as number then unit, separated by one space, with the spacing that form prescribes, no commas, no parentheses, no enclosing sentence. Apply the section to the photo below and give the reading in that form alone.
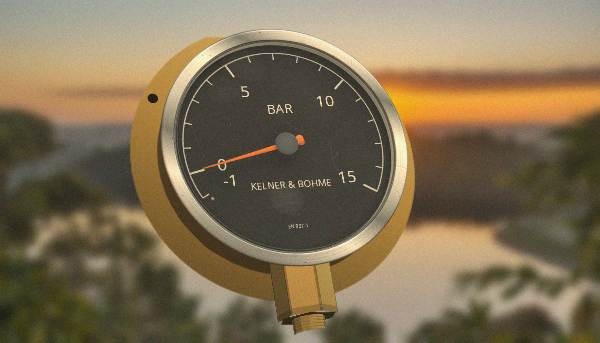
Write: 0 bar
